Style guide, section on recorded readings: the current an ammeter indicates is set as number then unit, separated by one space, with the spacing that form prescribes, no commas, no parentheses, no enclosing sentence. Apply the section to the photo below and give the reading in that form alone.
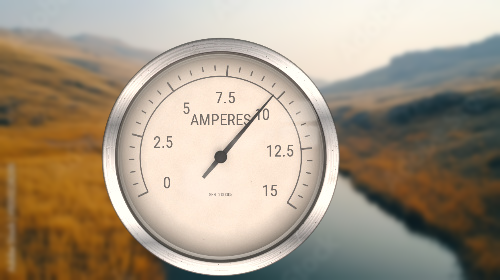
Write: 9.75 A
